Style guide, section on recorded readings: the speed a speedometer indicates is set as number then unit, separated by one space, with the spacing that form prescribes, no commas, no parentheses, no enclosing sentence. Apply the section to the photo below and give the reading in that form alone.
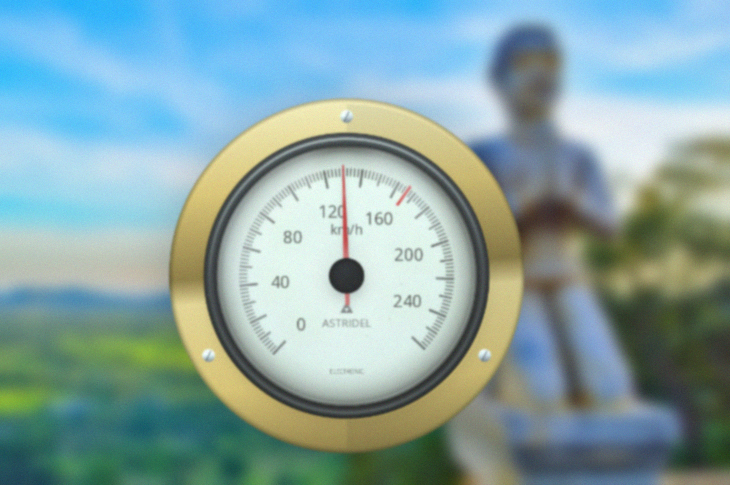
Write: 130 km/h
